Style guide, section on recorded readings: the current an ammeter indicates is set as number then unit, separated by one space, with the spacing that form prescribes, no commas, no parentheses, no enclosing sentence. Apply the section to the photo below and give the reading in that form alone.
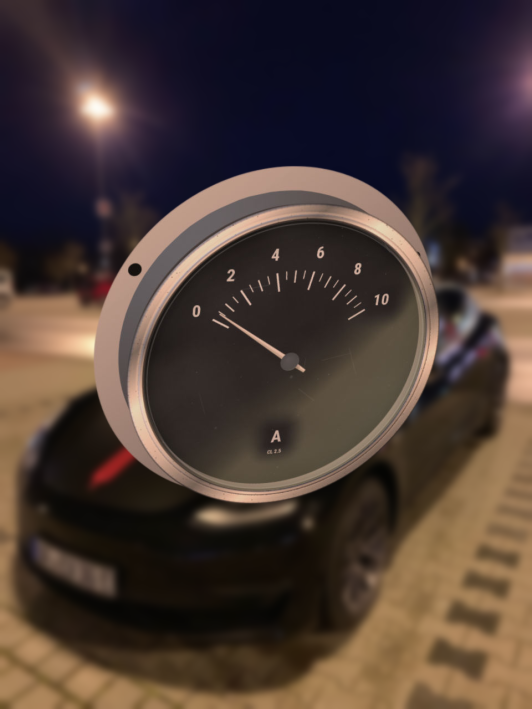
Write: 0.5 A
